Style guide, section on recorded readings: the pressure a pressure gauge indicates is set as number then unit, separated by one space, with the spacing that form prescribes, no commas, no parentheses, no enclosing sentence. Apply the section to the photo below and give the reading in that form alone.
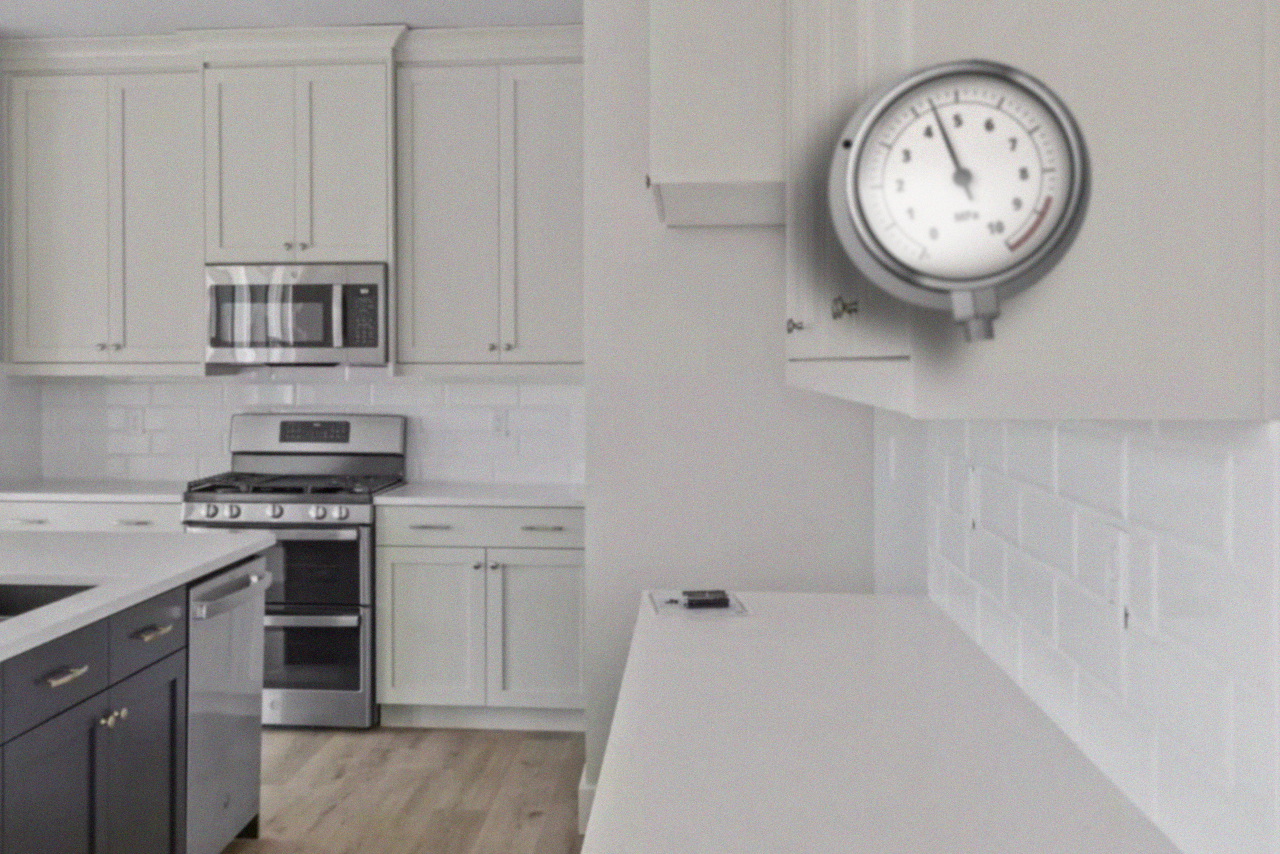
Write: 4.4 MPa
